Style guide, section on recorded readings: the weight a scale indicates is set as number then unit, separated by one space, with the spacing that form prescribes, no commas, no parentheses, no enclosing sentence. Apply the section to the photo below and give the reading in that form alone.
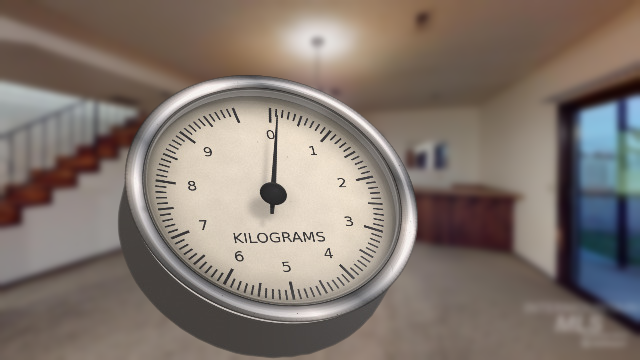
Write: 0.1 kg
